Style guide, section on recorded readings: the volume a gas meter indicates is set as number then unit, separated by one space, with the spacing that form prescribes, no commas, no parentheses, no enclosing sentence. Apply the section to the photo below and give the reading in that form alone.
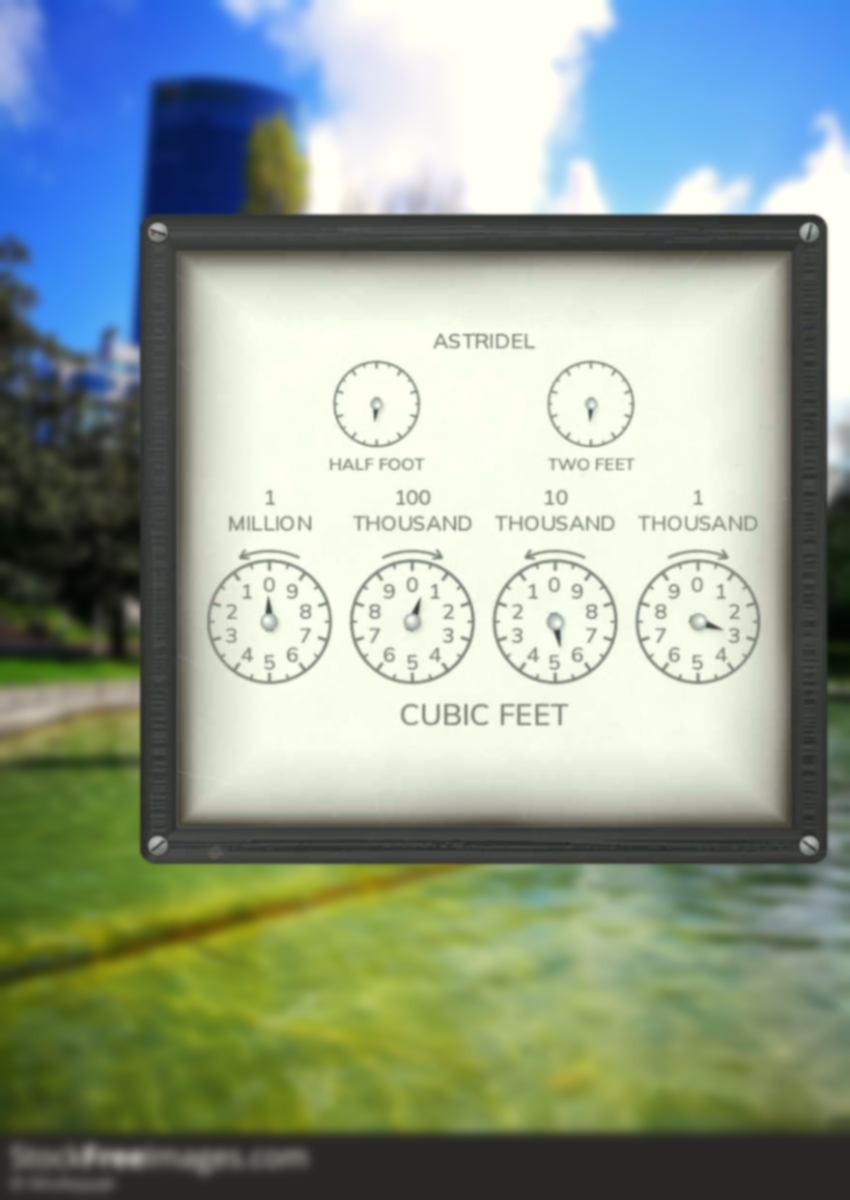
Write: 5300 ft³
